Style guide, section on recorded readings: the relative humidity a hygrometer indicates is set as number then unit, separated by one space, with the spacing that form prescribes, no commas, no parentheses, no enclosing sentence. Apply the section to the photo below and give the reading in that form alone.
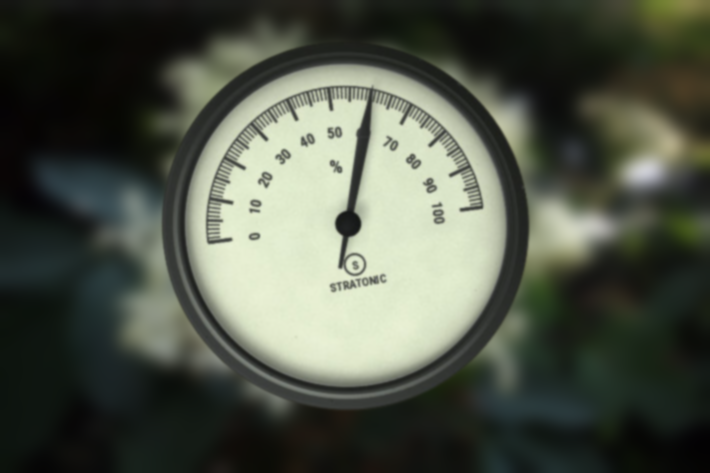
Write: 60 %
